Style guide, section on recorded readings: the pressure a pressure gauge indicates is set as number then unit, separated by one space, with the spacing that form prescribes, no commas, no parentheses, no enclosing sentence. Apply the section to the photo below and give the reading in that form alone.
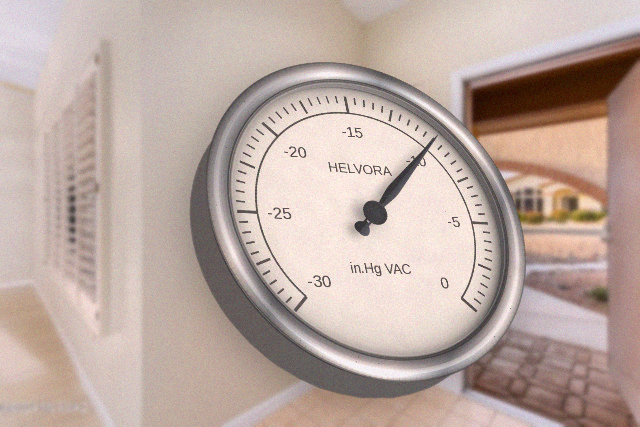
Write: -10 inHg
